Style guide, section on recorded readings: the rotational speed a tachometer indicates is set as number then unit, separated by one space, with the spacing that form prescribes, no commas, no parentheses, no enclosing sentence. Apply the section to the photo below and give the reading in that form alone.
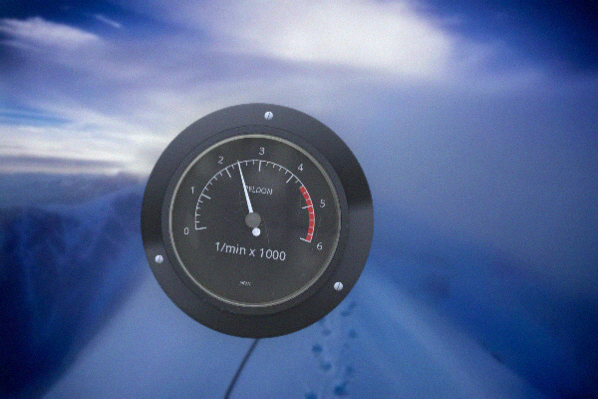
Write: 2400 rpm
